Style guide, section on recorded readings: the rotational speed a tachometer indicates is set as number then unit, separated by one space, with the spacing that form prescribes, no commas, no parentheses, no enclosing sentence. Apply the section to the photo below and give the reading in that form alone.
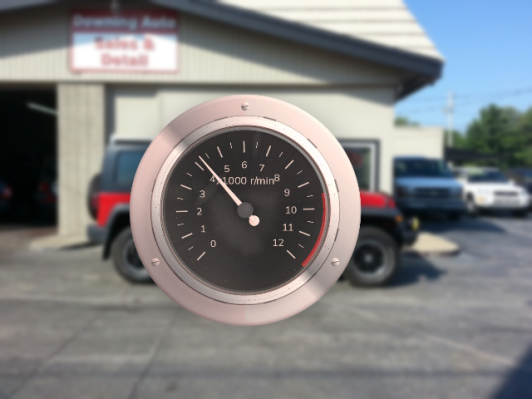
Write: 4250 rpm
